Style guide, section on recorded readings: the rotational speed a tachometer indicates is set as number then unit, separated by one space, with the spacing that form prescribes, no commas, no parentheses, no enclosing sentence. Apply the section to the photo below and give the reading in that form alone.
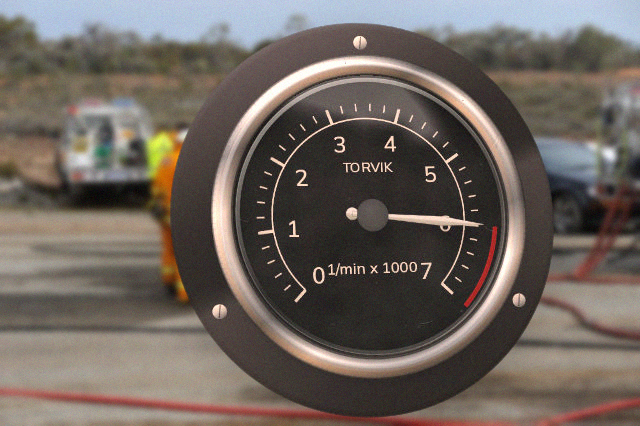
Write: 6000 rpm
